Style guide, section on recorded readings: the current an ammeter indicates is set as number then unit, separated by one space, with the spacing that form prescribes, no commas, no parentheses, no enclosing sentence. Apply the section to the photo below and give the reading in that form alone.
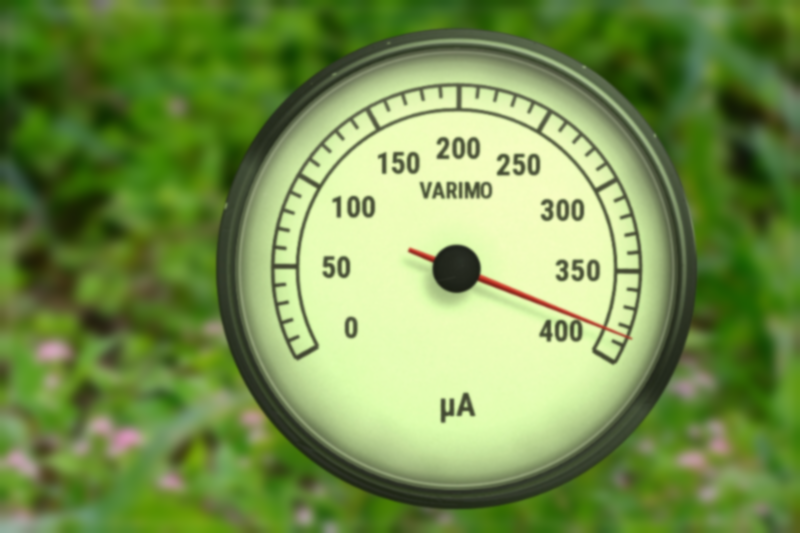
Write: 385 µA
